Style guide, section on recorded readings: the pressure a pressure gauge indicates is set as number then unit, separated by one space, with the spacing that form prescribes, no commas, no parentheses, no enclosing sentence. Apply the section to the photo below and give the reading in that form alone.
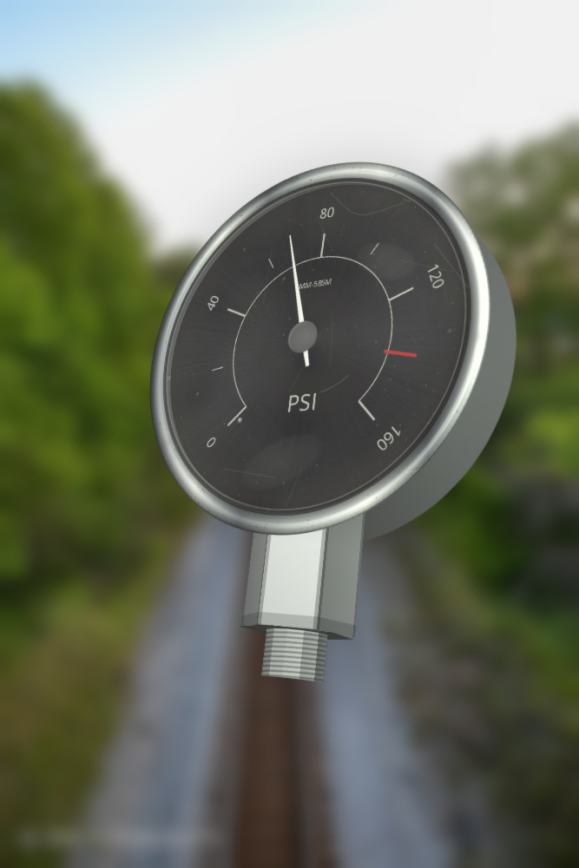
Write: 70 psi
